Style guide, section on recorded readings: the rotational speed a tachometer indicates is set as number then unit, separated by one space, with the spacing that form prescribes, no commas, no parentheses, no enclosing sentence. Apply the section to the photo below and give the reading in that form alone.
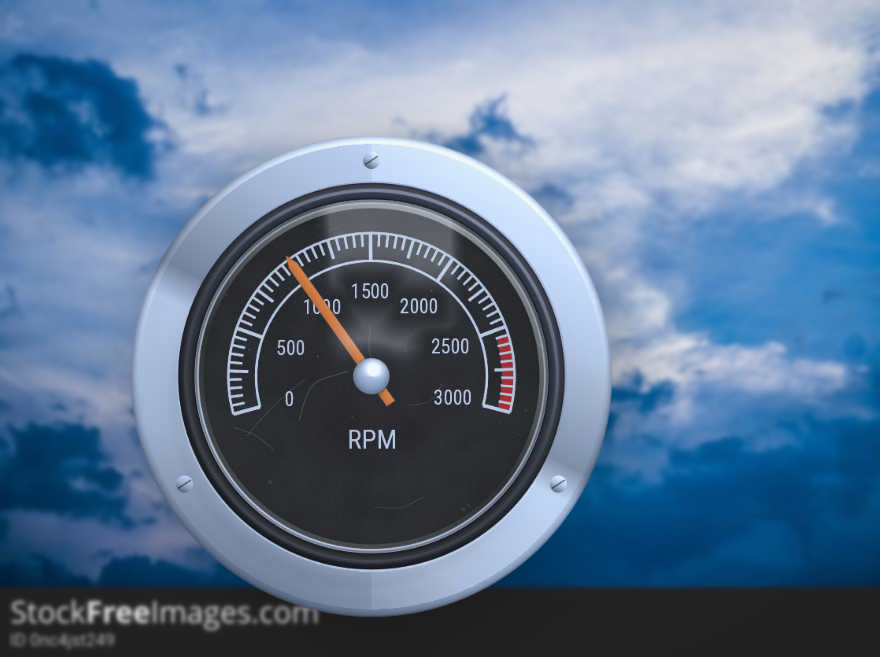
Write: 1000 rpm
